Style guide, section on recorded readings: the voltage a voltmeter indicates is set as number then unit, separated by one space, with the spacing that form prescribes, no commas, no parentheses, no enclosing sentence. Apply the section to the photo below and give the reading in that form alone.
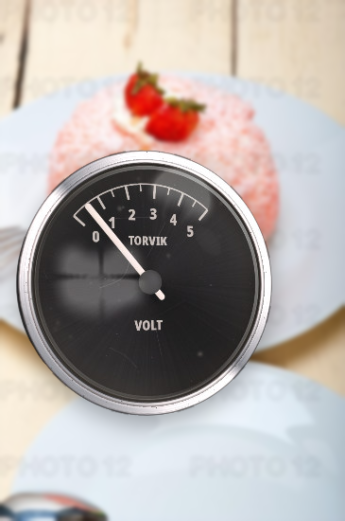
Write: 0.5 V
